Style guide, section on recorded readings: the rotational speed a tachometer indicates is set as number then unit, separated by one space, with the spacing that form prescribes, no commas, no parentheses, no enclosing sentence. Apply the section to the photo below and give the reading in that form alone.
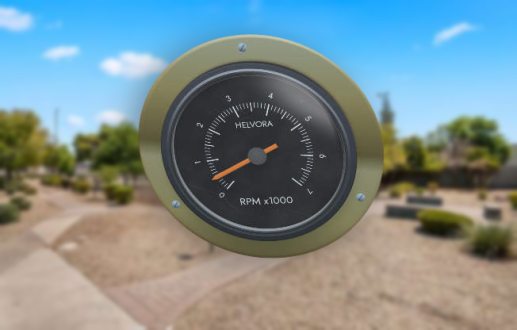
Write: 500 rpm
